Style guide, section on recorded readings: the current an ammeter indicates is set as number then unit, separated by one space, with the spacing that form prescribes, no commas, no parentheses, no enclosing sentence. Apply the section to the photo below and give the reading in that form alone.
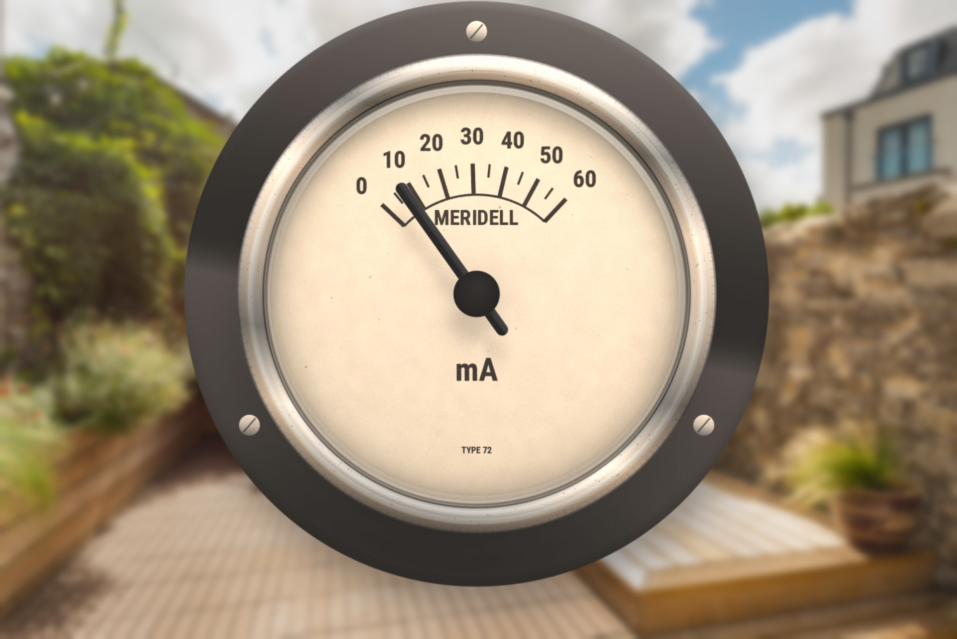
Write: 7.5 mA
